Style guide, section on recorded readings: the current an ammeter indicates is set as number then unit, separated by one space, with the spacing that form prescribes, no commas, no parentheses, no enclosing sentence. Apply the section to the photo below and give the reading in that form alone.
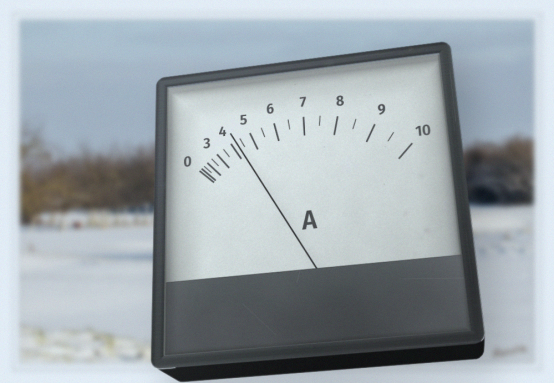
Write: 4.25 A
